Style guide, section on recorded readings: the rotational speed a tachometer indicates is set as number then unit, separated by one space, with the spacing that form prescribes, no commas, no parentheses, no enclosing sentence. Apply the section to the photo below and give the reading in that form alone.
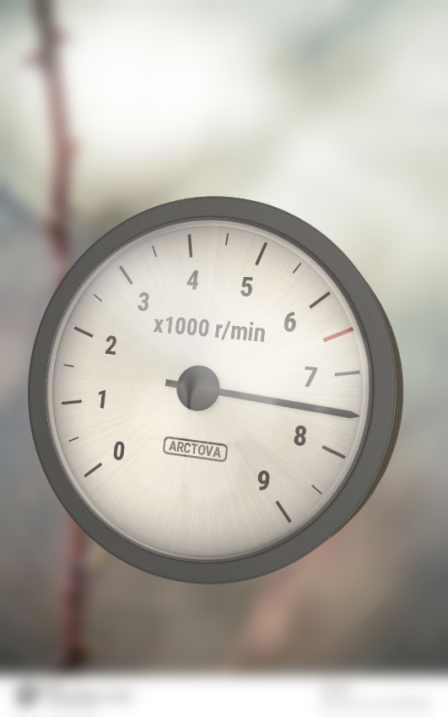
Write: 7500 rpm
